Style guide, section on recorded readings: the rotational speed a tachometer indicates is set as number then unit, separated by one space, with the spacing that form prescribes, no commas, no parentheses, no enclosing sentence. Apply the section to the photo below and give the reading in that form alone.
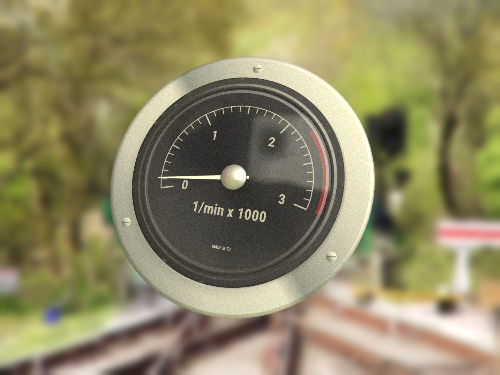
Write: 100 rpm
